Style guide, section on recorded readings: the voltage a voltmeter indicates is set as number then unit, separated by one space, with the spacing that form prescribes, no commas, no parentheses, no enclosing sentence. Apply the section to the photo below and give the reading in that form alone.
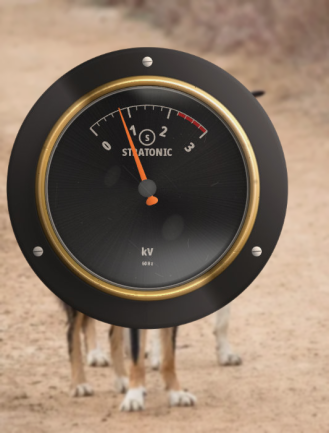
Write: 0.8 kV
